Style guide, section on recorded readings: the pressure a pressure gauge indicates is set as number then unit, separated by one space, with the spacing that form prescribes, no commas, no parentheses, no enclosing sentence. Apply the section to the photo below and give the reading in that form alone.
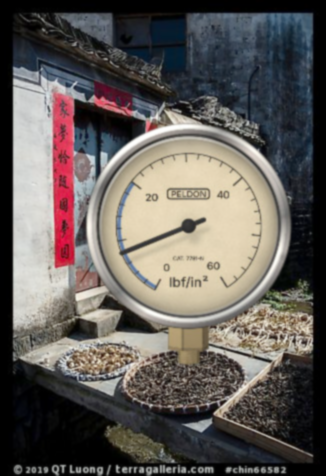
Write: 8 psi
